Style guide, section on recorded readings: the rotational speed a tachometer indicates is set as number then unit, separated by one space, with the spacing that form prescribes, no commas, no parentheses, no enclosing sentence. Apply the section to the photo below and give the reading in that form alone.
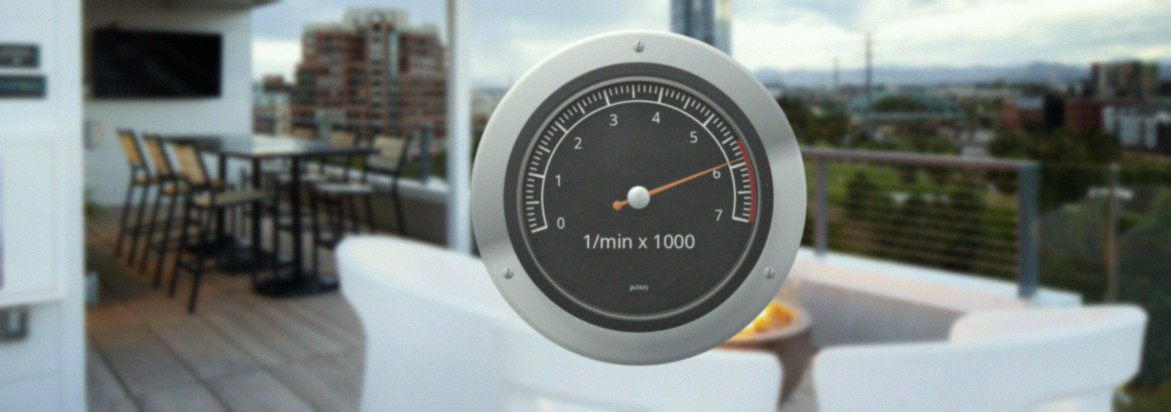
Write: 5900 rpm
